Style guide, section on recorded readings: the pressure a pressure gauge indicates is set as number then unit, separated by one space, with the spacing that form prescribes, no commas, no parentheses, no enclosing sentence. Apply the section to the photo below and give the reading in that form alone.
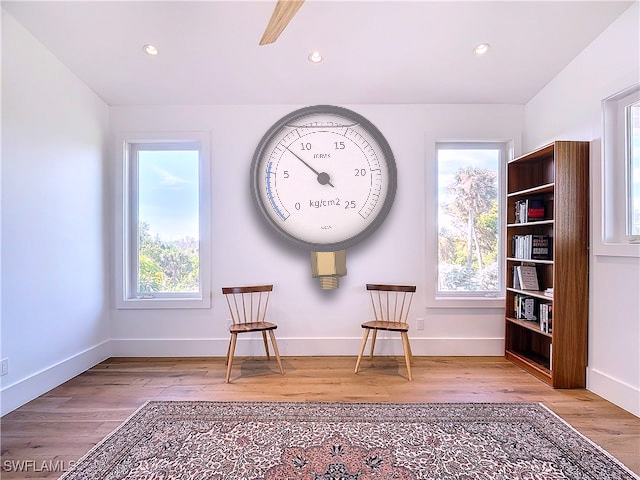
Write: 8 kg/cm²
